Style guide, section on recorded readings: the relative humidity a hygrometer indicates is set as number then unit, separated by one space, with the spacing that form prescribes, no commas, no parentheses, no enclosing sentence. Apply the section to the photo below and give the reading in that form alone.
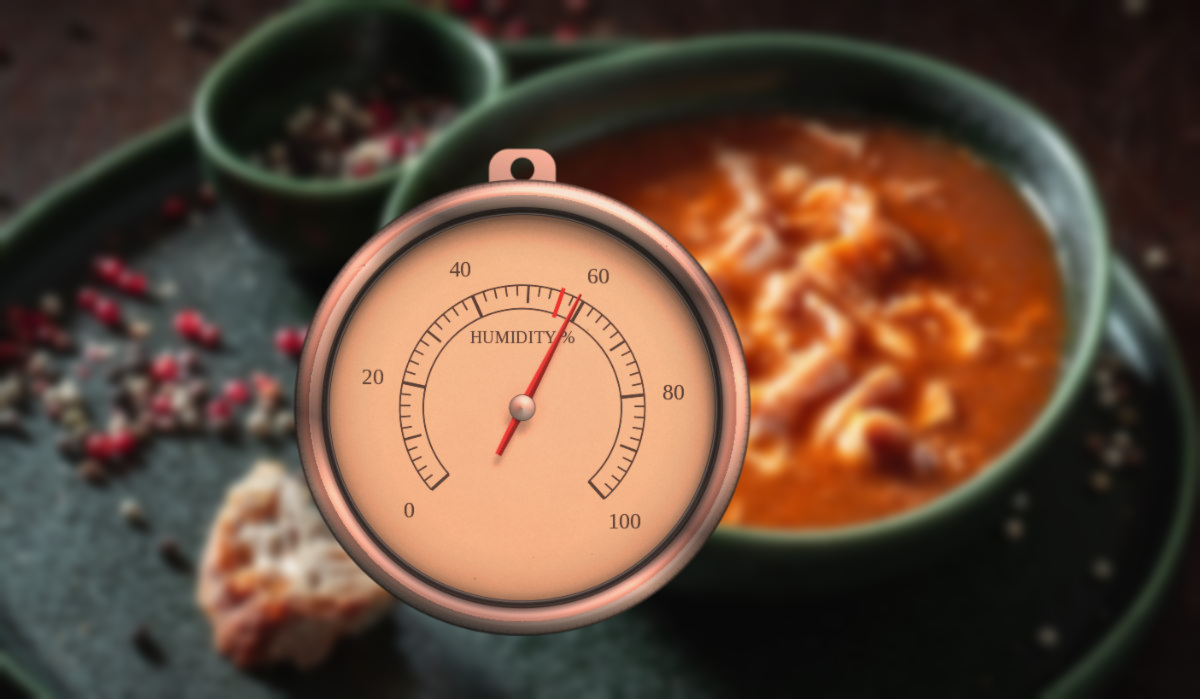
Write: 59 %
